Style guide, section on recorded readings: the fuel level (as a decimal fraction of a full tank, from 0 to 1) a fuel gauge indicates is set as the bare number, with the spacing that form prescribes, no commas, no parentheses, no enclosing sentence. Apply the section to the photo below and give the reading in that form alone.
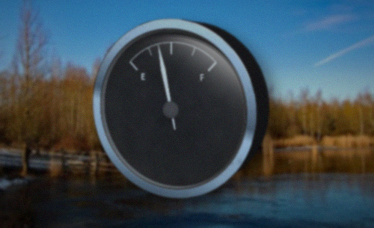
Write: 0.375
